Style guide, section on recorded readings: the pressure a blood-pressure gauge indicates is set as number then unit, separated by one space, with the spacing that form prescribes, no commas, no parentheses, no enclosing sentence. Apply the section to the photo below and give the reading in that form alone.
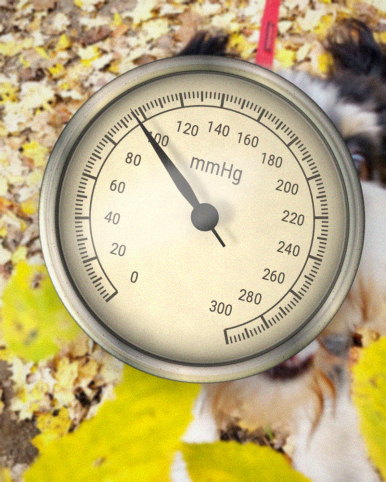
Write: 96 mmHg
